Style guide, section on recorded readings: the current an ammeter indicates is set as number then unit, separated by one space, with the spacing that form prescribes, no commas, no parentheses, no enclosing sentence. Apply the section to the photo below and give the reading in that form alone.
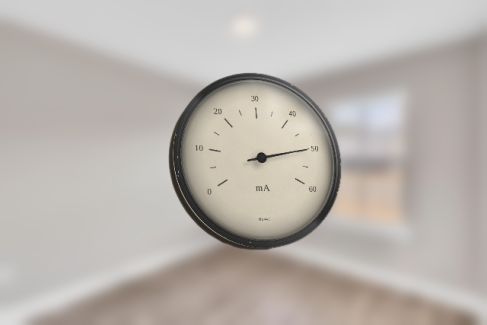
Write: 50 mA
